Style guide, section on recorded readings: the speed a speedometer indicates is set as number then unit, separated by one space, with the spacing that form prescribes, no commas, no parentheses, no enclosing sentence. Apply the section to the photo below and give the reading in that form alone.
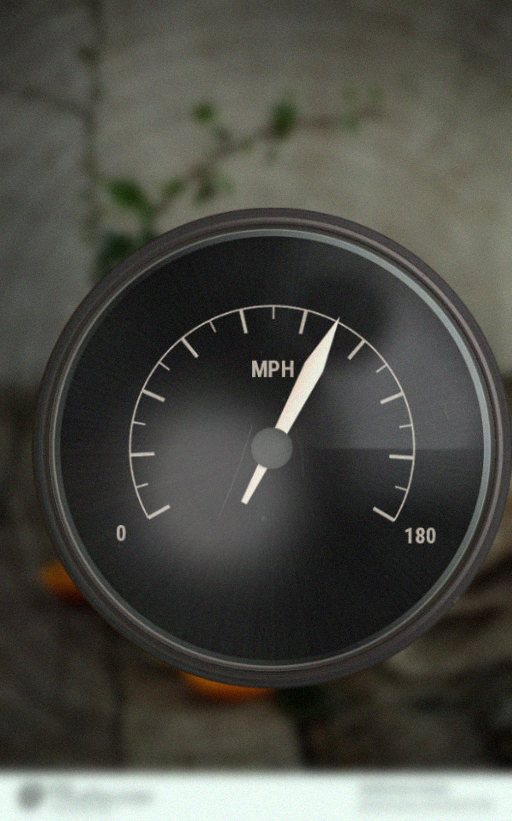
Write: 110 mph
